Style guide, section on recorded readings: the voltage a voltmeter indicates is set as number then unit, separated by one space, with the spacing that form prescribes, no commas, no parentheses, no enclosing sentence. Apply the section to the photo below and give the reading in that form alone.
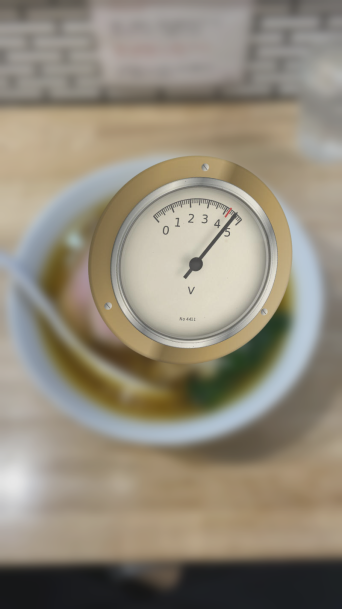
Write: 4.5 V
